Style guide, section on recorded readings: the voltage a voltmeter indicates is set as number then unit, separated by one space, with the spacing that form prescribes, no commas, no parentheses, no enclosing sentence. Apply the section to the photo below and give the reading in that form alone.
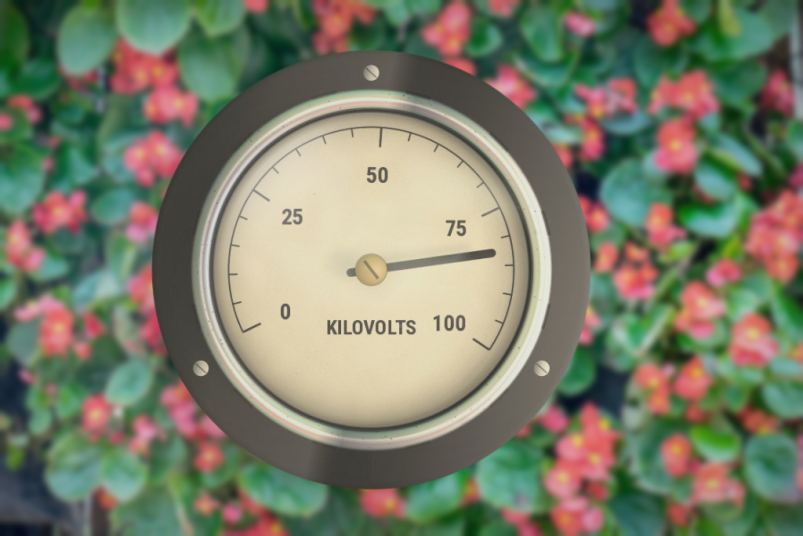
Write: 82.5 kV
